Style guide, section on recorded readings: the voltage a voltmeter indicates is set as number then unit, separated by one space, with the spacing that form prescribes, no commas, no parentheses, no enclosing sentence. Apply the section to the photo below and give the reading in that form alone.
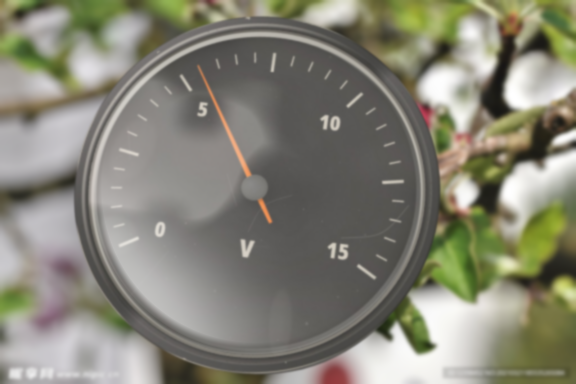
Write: 5.5 V
